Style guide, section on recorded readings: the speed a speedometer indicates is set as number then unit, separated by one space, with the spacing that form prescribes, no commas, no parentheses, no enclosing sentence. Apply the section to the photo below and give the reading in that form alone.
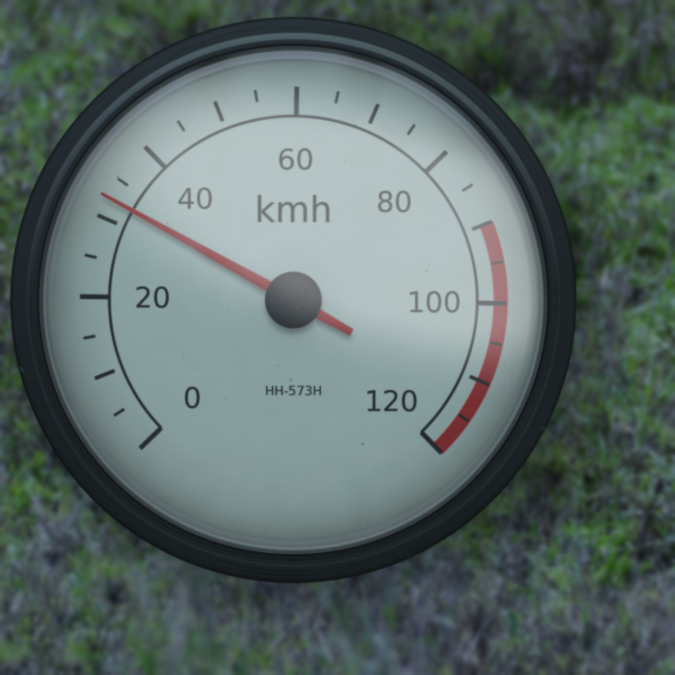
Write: 32.5 km/h
